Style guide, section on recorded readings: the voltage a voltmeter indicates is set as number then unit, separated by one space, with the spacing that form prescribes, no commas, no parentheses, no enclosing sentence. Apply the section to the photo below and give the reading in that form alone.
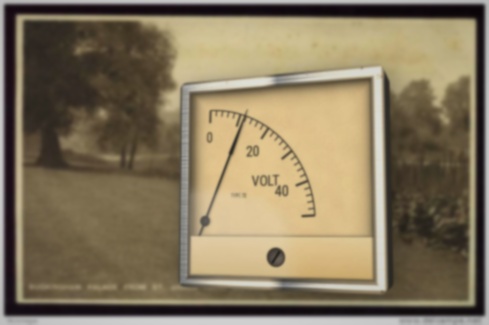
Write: 12 V
